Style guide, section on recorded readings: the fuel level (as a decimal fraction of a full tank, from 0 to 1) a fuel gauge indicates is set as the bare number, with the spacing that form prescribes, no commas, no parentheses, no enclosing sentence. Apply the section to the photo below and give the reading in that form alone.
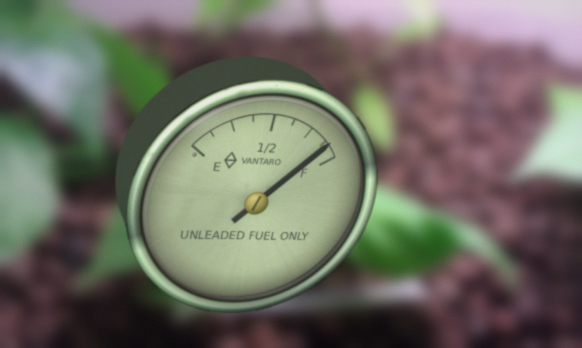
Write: 0.875
